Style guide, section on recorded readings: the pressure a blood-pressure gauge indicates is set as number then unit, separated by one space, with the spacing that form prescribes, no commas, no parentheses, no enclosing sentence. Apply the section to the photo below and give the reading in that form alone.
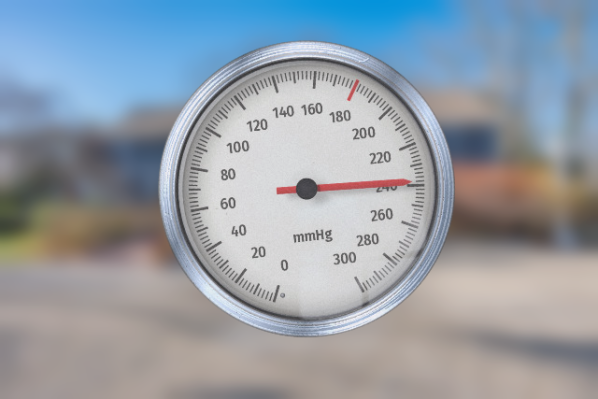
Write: 238 mmHg
